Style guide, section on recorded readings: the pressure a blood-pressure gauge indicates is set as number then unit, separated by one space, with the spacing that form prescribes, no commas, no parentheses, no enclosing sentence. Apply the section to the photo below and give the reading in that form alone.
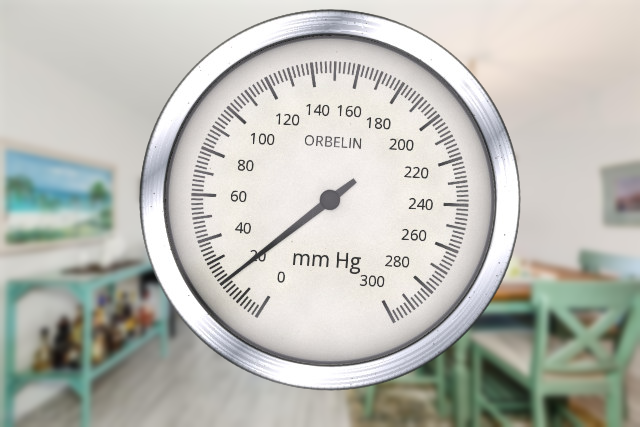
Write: 20 mmHg
